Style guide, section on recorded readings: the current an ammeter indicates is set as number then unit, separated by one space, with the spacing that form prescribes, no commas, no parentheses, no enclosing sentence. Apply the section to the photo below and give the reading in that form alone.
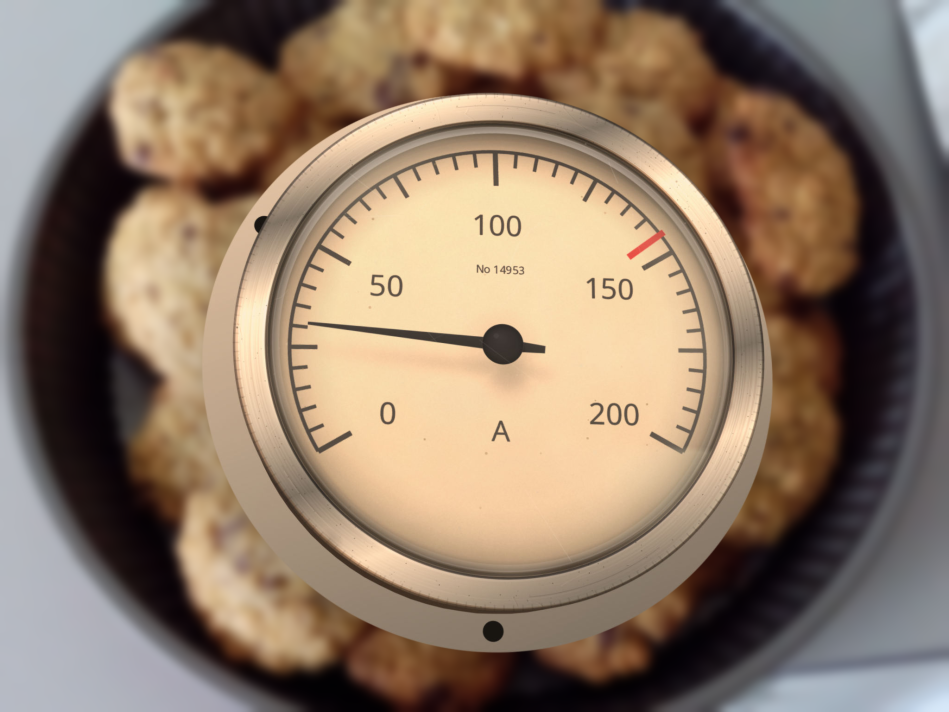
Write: 30 A
